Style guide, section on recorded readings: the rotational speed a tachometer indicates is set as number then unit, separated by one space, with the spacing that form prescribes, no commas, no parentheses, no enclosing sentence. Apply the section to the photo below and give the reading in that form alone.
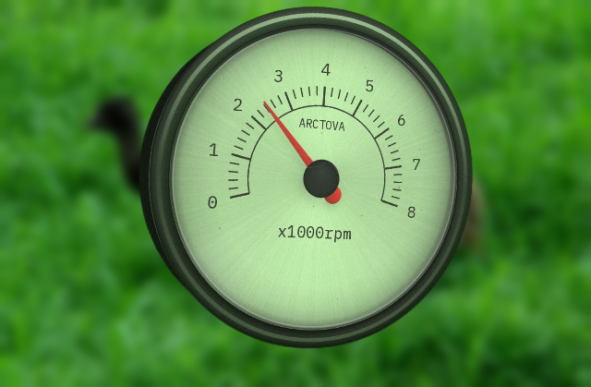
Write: 2400 rpm
